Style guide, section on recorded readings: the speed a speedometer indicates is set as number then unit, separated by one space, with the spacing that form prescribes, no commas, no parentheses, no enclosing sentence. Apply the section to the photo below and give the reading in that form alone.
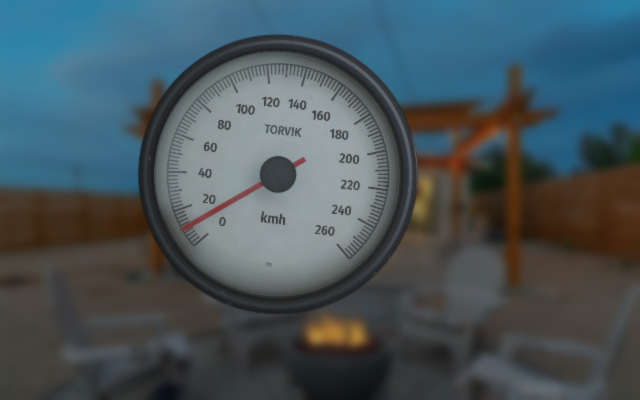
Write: 10 km/h
